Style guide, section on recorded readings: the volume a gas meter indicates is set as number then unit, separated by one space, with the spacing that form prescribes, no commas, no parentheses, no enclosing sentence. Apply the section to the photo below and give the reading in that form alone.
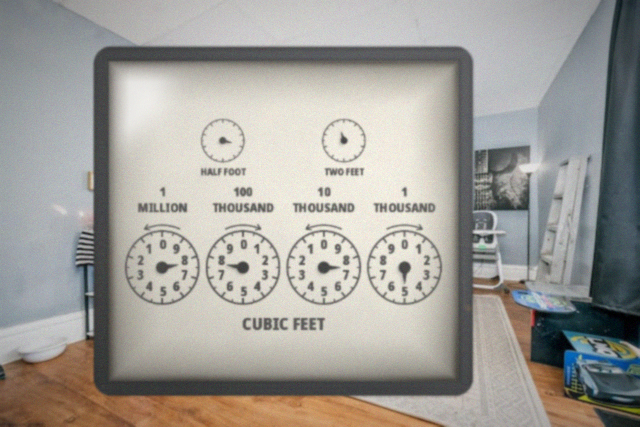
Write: 777500 ft³
